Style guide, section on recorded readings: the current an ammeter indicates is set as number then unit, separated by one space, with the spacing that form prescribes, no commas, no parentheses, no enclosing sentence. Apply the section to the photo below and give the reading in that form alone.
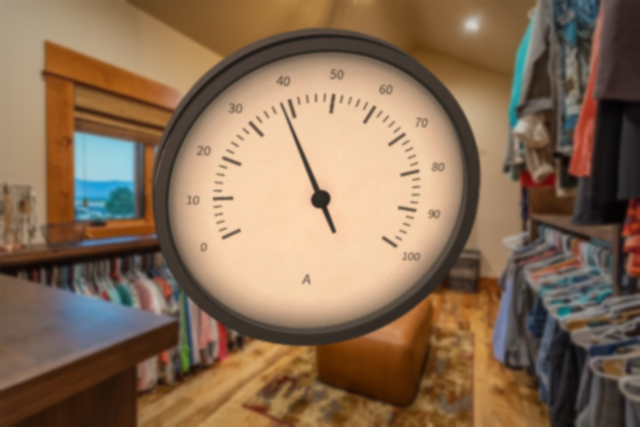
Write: 38 A
